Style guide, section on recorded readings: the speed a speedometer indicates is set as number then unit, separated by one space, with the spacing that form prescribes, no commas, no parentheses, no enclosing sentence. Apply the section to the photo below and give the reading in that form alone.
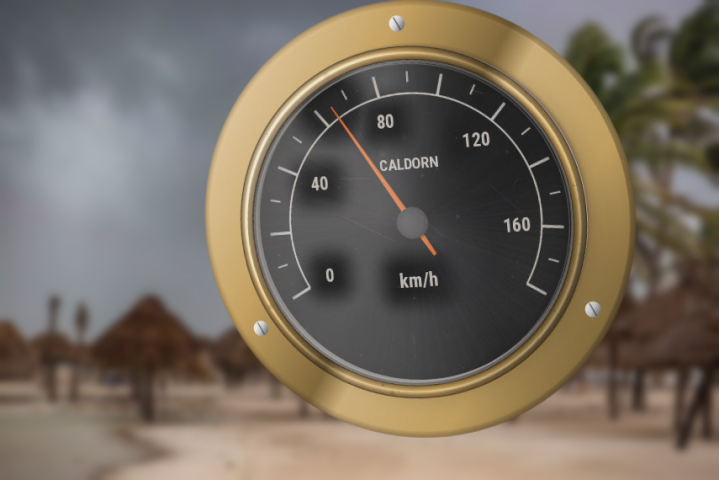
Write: 65 km/h
